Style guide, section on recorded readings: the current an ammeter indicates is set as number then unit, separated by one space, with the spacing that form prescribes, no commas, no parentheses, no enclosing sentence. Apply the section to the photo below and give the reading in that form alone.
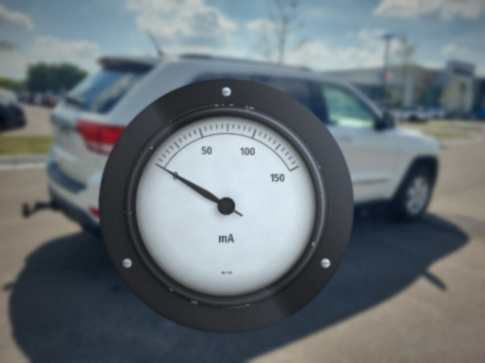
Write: 0 mA
